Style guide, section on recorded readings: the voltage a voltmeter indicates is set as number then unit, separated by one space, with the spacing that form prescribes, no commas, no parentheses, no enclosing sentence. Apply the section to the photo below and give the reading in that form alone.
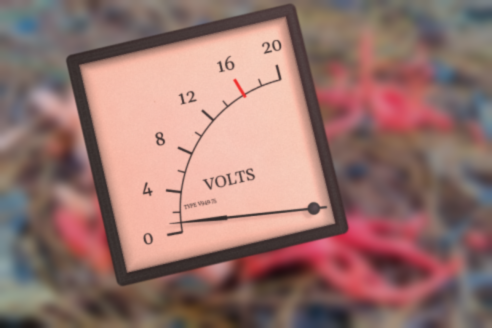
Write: 1 V
